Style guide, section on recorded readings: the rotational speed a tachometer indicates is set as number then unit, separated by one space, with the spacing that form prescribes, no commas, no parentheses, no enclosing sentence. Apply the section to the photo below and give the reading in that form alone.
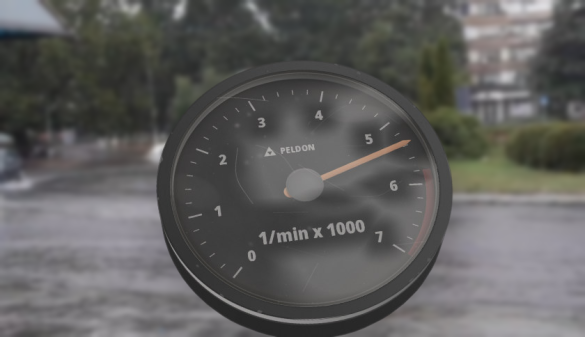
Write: 5400 rpm
